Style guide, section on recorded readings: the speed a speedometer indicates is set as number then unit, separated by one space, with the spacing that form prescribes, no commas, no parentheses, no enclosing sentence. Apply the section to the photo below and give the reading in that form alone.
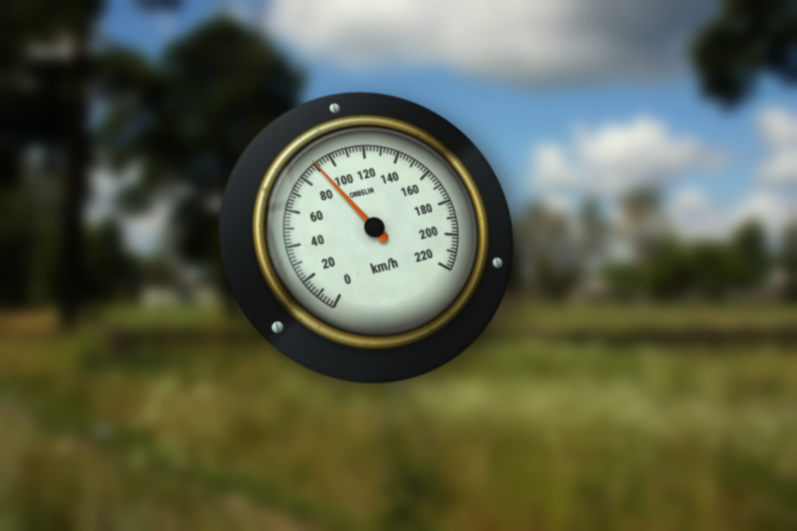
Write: 90 km/h
